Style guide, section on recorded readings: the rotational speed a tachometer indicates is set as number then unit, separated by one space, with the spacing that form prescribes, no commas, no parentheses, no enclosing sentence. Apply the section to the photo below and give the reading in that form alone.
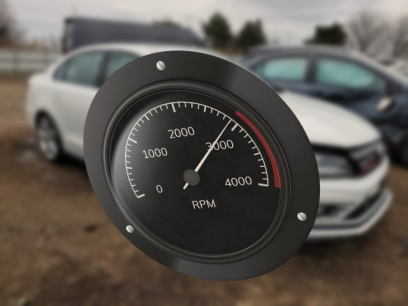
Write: 2900 rpm
